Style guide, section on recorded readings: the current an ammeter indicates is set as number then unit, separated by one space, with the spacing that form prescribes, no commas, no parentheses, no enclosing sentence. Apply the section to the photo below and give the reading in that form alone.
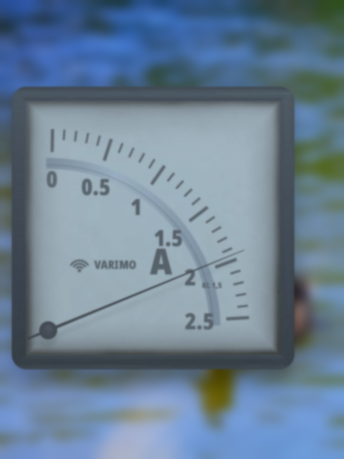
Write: 1.95 A
